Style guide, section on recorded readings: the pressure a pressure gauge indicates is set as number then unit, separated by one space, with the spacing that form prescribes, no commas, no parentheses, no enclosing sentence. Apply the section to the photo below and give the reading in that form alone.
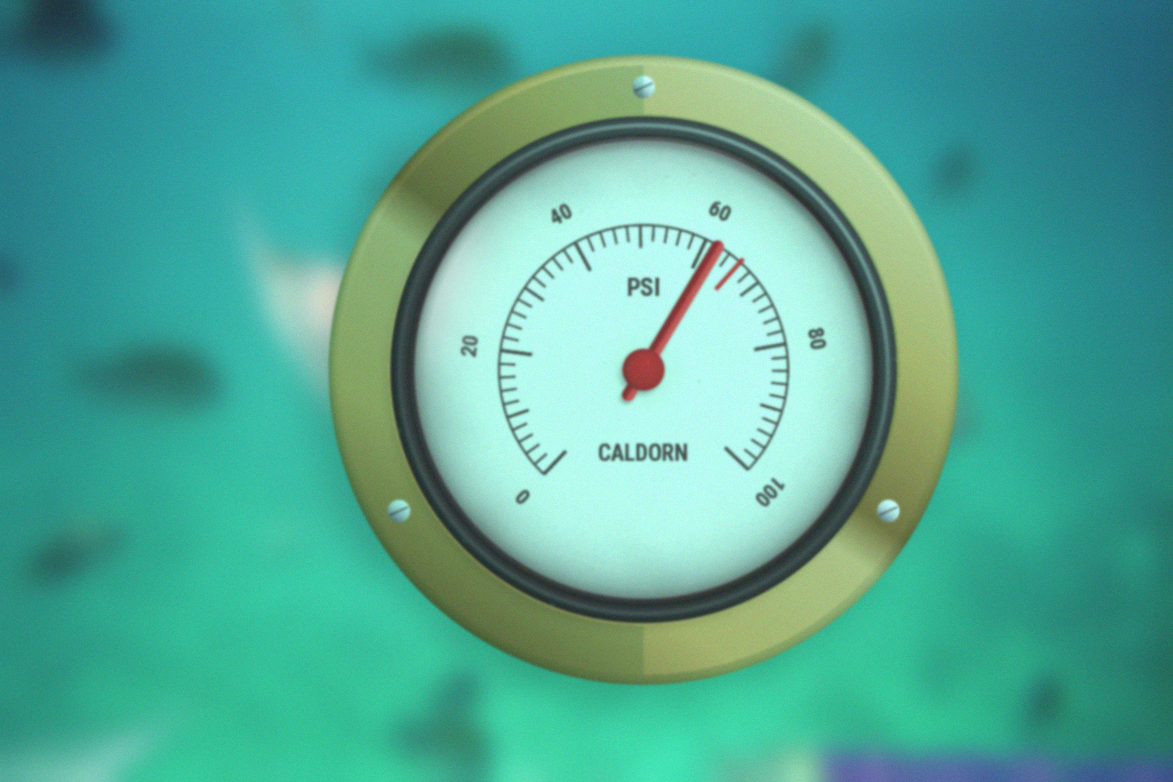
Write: 62 psi
